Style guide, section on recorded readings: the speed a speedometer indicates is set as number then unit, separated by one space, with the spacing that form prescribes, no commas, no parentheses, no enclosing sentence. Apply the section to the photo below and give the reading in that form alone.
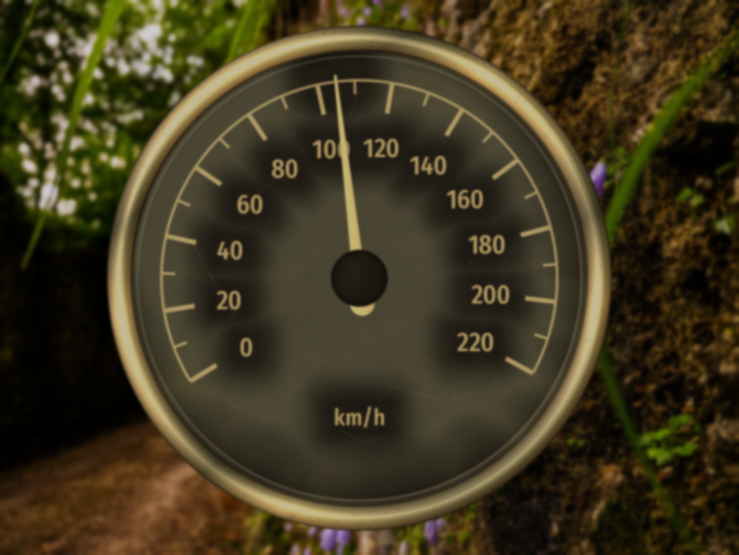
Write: 105 km/h
